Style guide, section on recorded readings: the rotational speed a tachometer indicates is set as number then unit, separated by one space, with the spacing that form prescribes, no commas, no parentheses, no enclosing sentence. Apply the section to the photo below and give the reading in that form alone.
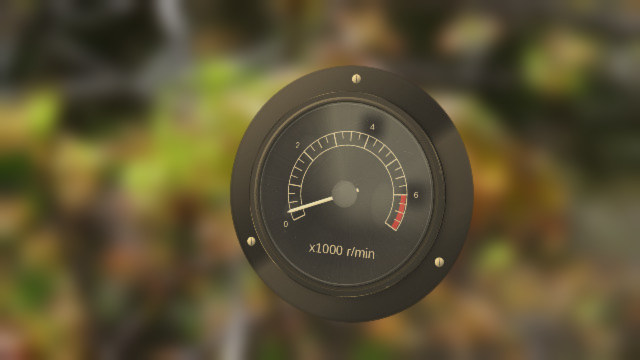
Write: 250 rpm
